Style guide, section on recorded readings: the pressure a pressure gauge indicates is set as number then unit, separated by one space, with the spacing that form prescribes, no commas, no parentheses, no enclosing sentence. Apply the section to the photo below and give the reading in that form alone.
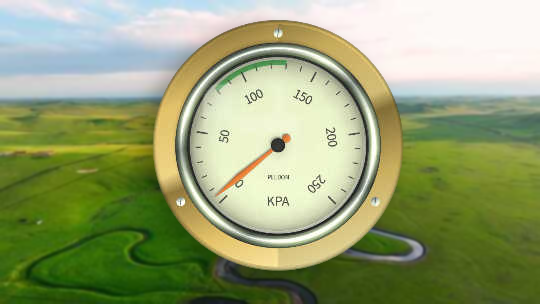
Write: 5 kPa
